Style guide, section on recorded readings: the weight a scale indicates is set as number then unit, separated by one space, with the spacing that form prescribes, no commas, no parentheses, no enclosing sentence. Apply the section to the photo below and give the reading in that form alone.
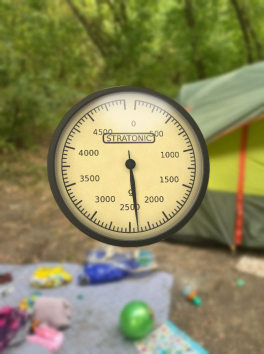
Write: 2400 g
